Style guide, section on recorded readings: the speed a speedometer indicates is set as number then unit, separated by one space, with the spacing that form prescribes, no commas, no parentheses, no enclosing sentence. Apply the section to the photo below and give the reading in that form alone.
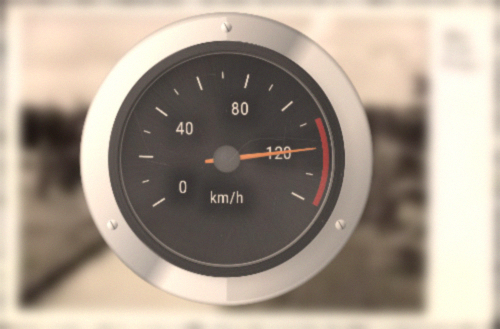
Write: 120 km/h
